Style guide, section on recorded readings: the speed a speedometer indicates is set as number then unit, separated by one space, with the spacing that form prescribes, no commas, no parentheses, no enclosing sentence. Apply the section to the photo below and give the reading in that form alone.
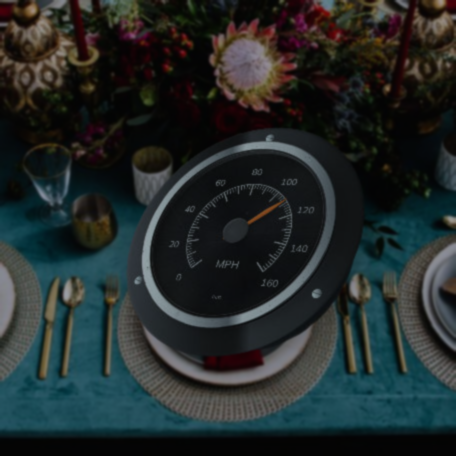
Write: 110 mph
